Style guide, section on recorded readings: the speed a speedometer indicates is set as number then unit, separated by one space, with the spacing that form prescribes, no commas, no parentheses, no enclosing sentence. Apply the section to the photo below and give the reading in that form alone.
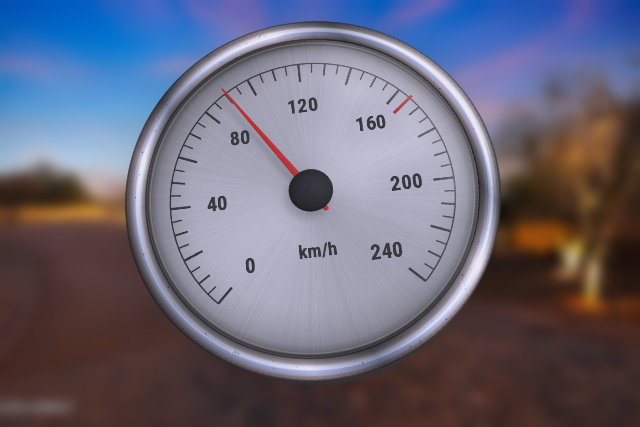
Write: 90 km/h
